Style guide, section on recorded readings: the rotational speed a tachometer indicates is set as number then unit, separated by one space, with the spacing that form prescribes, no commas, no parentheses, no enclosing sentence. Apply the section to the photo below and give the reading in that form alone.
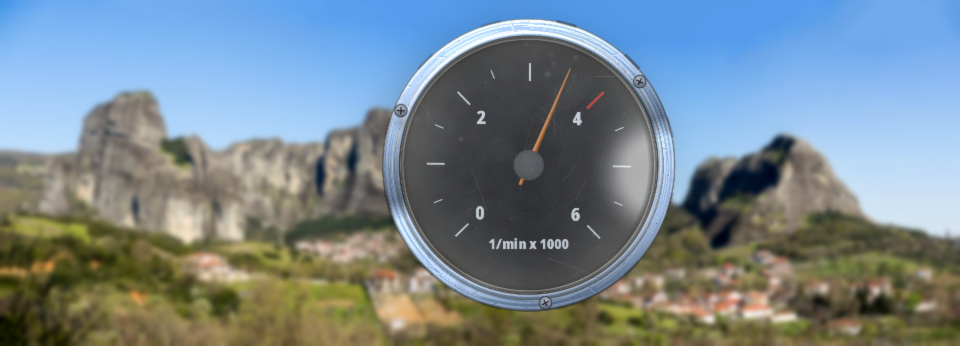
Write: 3500 rpm
